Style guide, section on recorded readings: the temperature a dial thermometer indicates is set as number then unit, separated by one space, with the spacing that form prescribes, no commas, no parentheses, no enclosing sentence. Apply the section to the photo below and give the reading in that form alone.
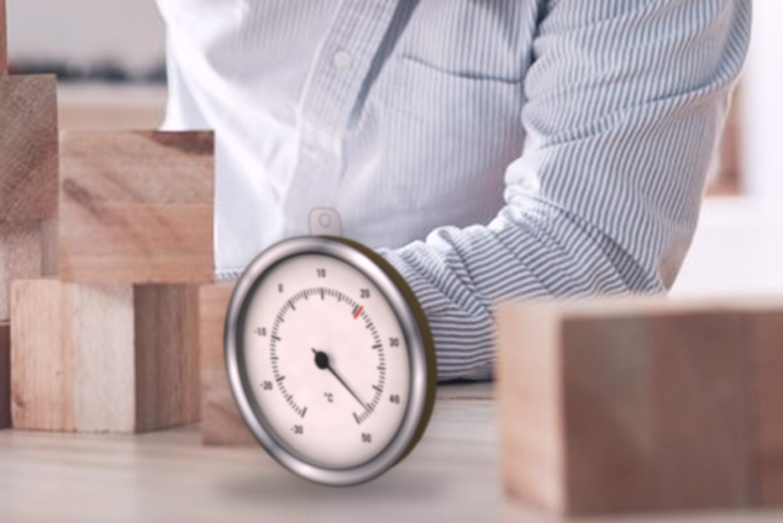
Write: 45 °C
